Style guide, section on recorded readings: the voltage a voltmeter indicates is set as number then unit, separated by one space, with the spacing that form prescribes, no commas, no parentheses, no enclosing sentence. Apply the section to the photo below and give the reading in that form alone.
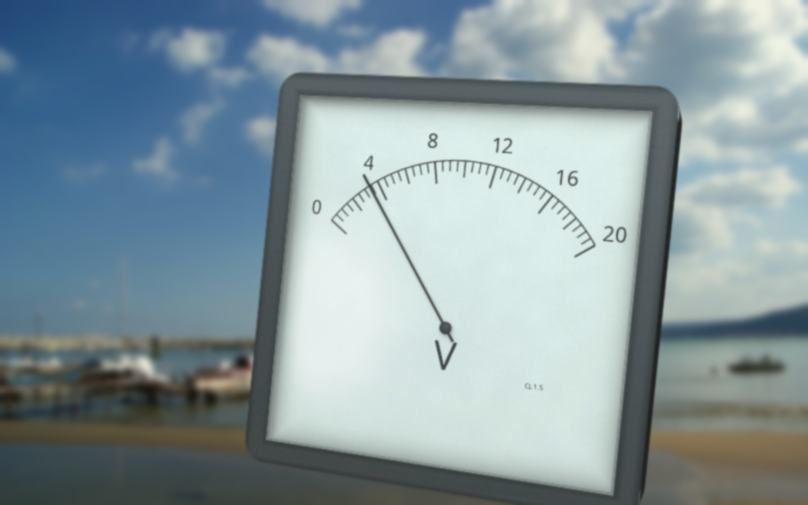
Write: 3.5 V
